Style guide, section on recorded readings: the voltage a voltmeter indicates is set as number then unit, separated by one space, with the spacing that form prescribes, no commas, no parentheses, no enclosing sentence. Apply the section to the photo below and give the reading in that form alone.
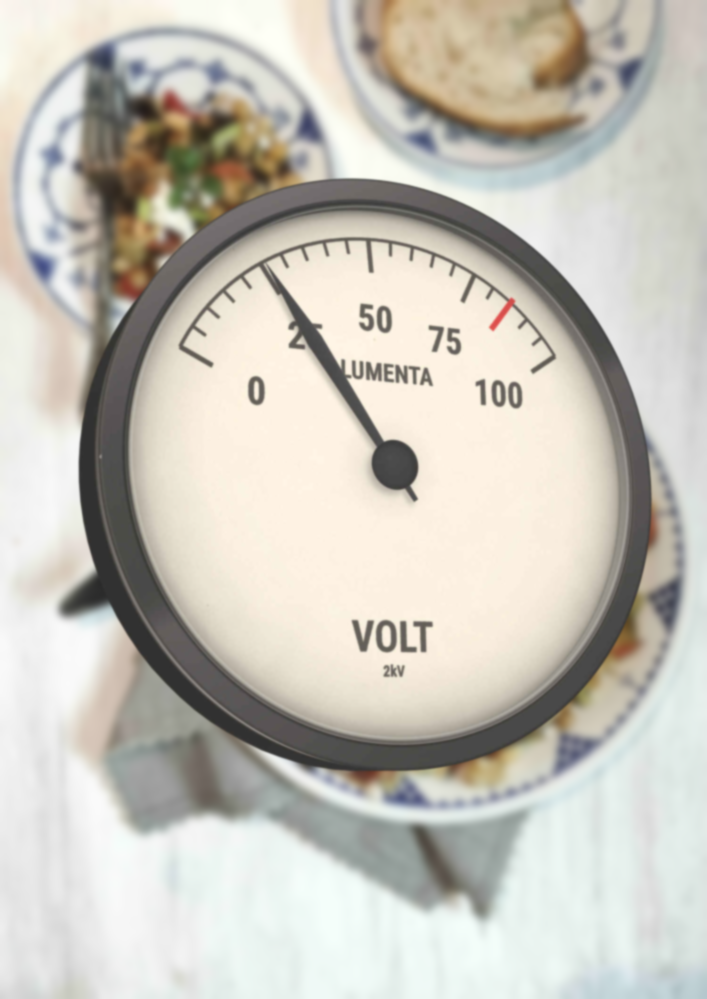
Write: 25 V
